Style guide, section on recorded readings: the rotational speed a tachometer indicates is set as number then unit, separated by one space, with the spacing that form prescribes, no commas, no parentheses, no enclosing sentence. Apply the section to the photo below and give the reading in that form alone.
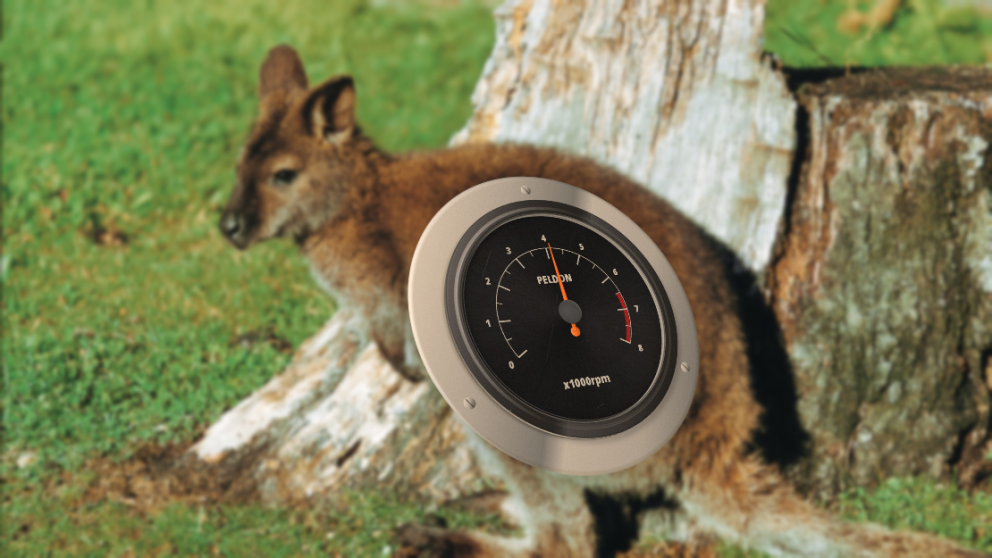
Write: 4000 rpm
